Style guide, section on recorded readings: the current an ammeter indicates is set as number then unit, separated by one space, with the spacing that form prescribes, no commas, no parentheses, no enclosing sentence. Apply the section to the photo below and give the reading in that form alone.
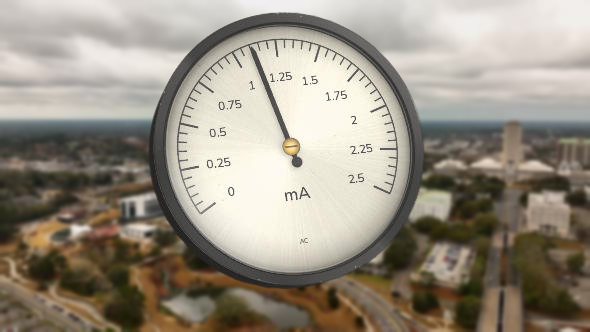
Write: 1.1 mA
